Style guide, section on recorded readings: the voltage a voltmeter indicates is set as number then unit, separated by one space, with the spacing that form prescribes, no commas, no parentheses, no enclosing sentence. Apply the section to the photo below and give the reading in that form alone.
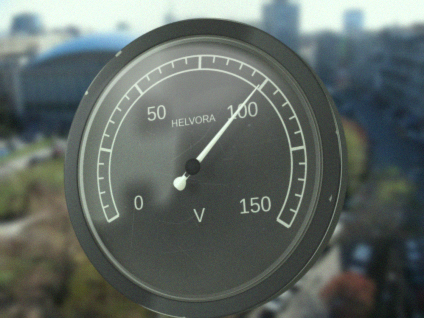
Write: 100 V
